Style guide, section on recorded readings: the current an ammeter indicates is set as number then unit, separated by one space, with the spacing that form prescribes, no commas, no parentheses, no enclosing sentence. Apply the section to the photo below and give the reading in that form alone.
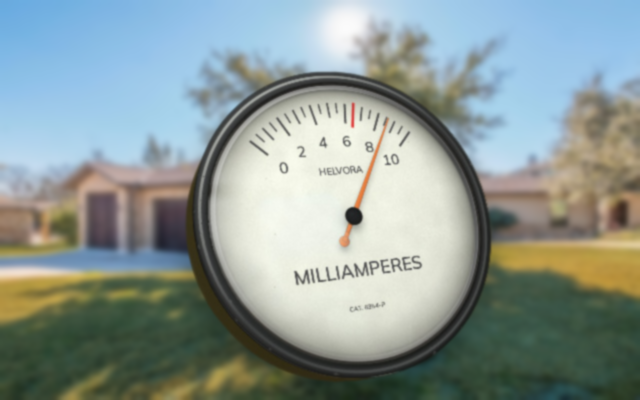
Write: 8.5 mA
